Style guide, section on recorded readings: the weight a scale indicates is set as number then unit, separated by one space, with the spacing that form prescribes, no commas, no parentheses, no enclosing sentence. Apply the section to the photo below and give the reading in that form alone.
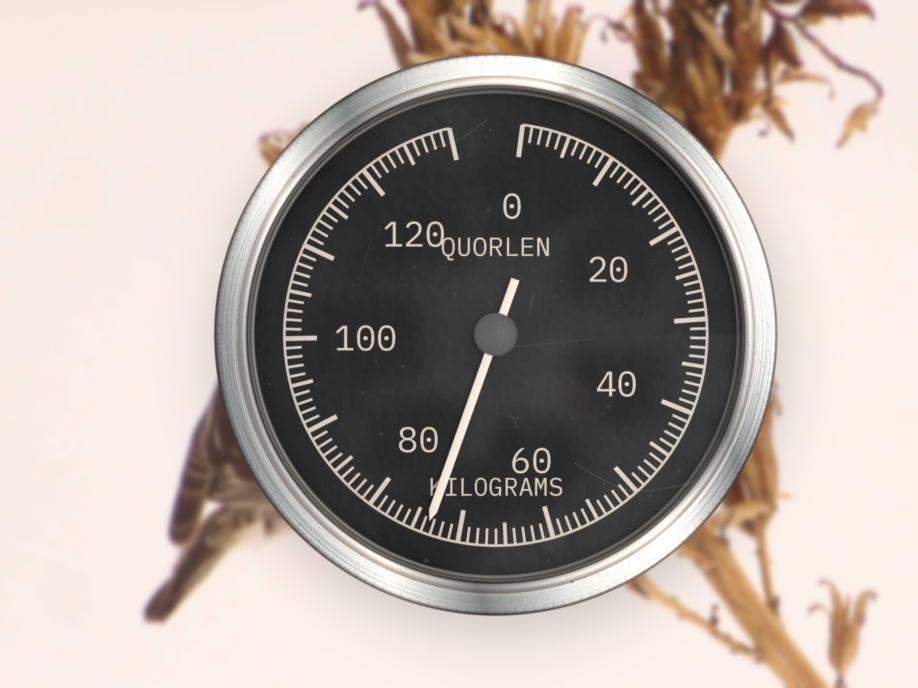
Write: 73.5 kg
